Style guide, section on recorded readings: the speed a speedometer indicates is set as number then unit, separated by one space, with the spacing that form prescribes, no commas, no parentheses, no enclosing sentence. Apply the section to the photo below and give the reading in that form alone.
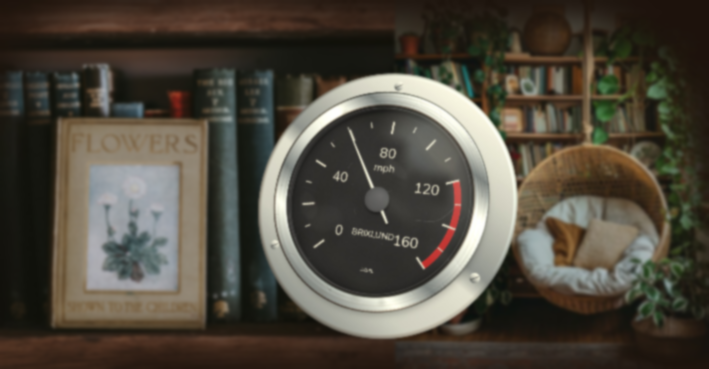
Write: 60 mph
